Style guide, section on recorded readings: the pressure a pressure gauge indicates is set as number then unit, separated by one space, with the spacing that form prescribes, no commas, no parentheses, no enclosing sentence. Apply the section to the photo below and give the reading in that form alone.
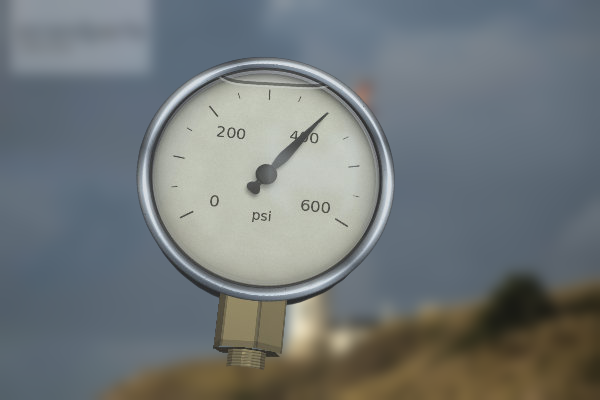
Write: 400 psi
